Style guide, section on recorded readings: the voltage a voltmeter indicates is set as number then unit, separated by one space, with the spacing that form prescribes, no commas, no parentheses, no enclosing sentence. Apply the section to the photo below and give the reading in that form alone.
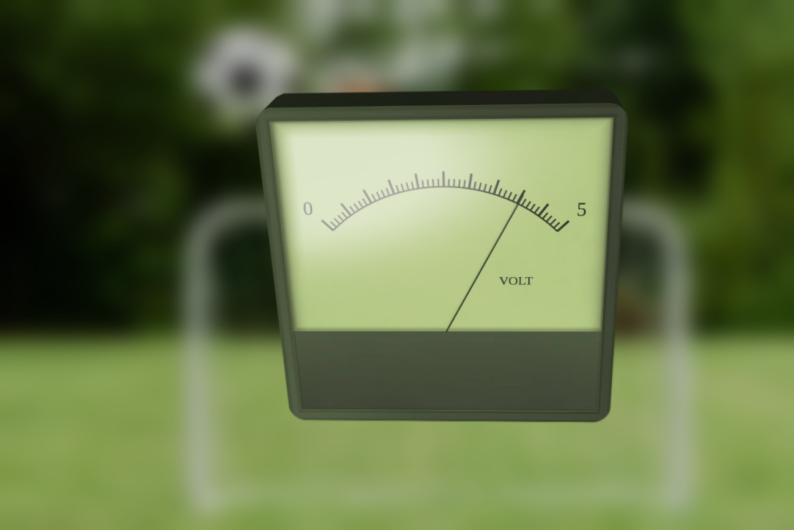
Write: 4 V
